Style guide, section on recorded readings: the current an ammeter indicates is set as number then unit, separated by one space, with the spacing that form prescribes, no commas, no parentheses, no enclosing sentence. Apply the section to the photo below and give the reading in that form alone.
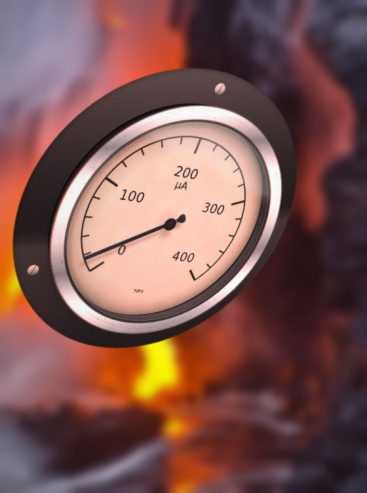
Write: 20 µA
